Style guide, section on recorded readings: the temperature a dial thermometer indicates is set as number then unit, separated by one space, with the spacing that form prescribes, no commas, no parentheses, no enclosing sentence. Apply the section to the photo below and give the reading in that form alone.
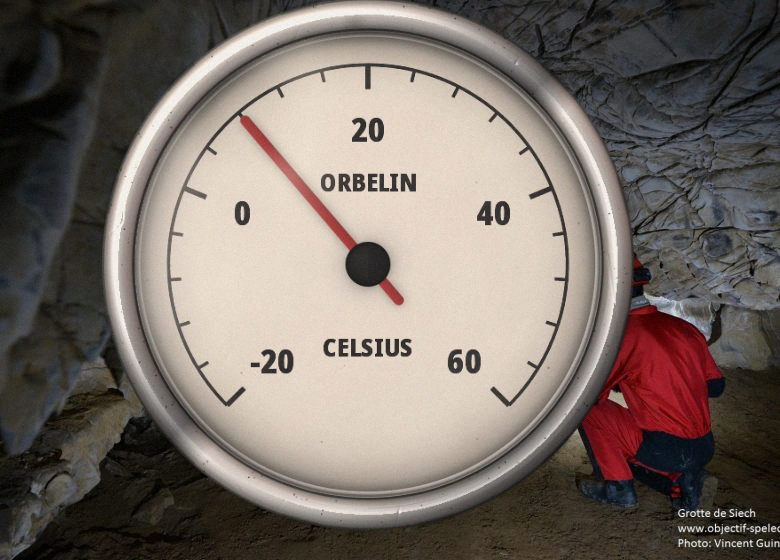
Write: 8 °C
